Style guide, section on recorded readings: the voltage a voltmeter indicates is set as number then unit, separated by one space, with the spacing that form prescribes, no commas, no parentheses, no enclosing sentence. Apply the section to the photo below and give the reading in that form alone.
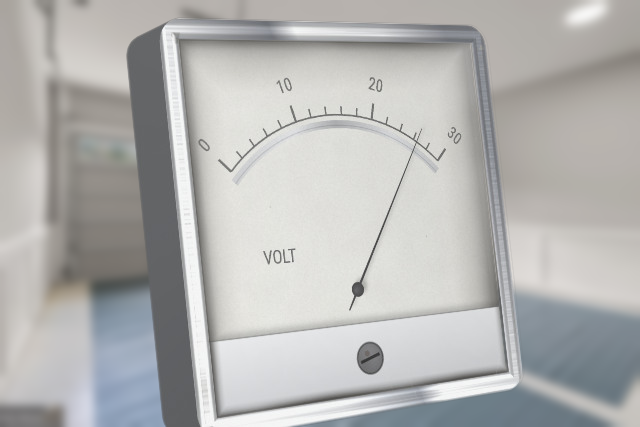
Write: 26 V
